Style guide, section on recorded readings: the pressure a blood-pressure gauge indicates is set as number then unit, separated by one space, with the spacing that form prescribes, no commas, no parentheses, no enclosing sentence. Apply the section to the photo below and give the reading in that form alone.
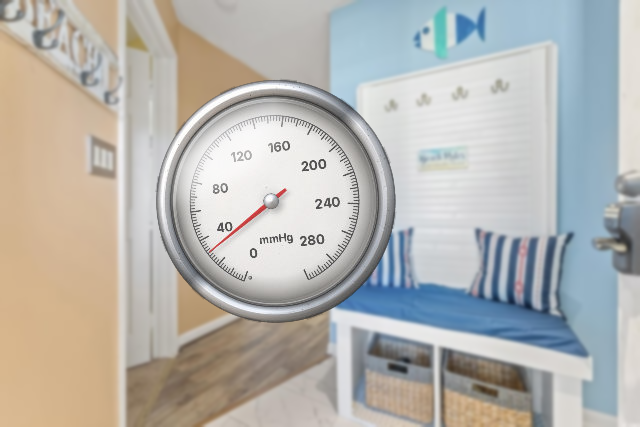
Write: 30 mmHg
